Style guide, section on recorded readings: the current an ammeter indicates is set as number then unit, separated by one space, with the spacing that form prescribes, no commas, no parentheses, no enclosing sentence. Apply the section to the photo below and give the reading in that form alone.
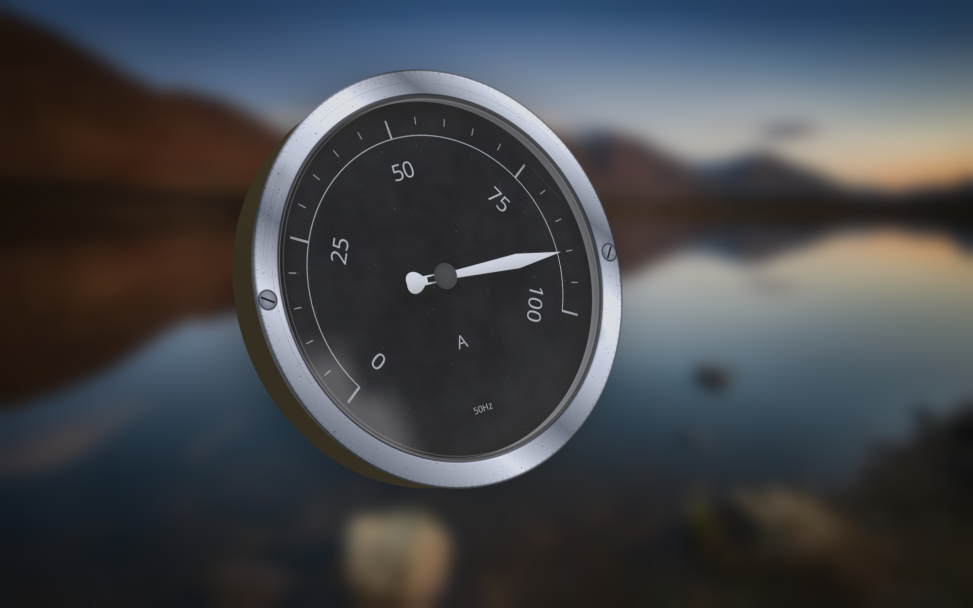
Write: 90 A
